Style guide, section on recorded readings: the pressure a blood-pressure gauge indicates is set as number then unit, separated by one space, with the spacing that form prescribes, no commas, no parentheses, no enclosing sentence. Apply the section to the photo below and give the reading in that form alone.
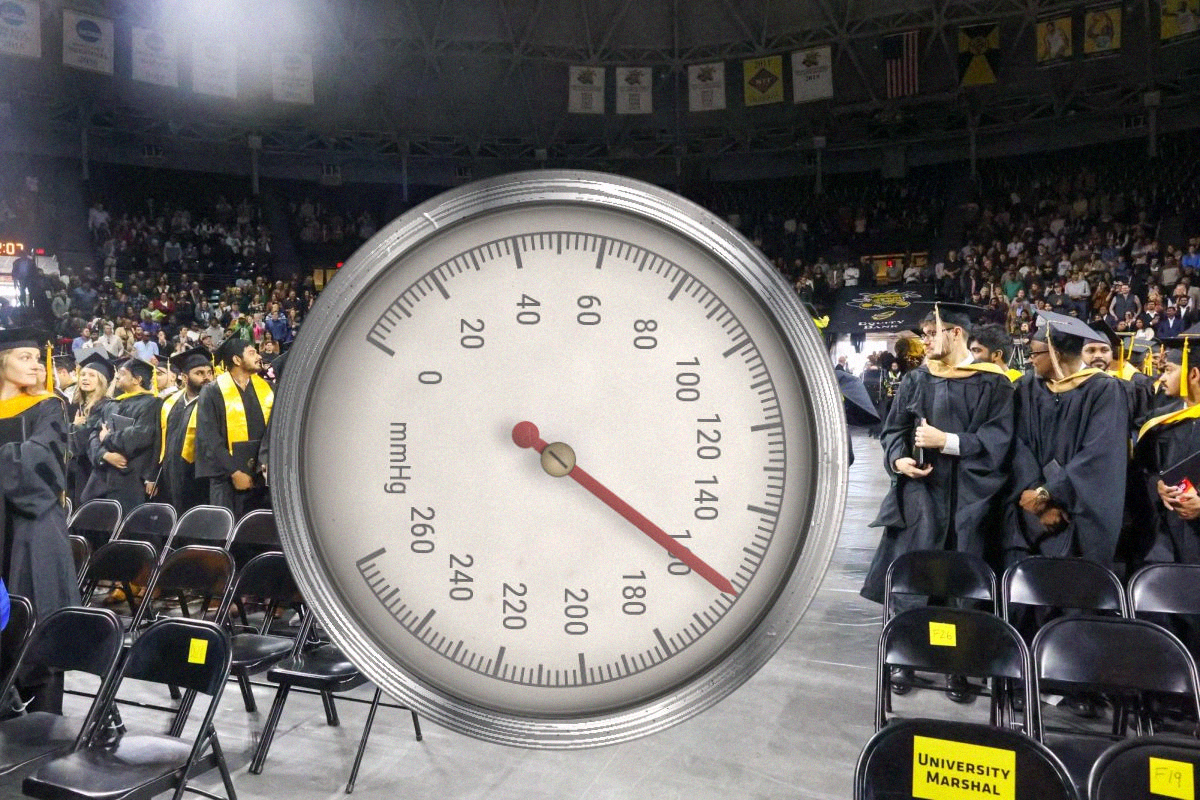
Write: 160 mmHg
